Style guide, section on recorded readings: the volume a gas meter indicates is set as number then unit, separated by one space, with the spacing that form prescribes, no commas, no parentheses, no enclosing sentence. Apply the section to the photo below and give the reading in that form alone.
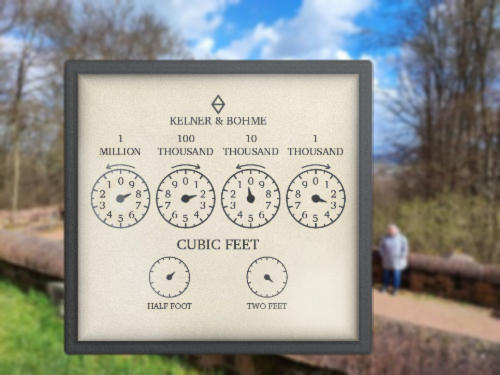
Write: 820300 ft³
